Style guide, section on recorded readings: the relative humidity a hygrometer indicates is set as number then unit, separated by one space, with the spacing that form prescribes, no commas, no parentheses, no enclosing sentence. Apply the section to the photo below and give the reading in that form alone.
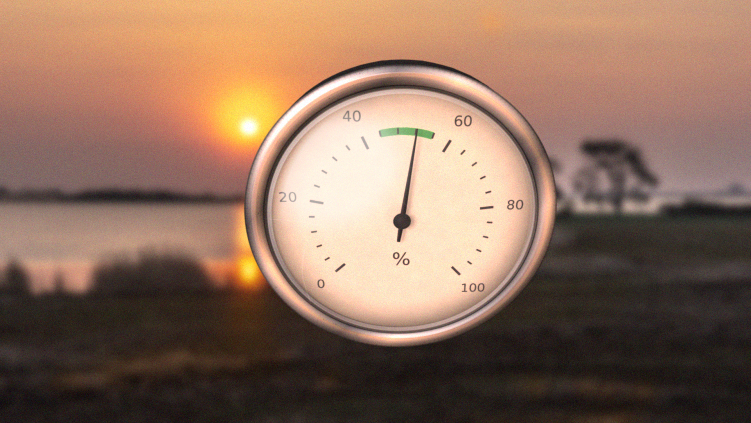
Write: 52 %
